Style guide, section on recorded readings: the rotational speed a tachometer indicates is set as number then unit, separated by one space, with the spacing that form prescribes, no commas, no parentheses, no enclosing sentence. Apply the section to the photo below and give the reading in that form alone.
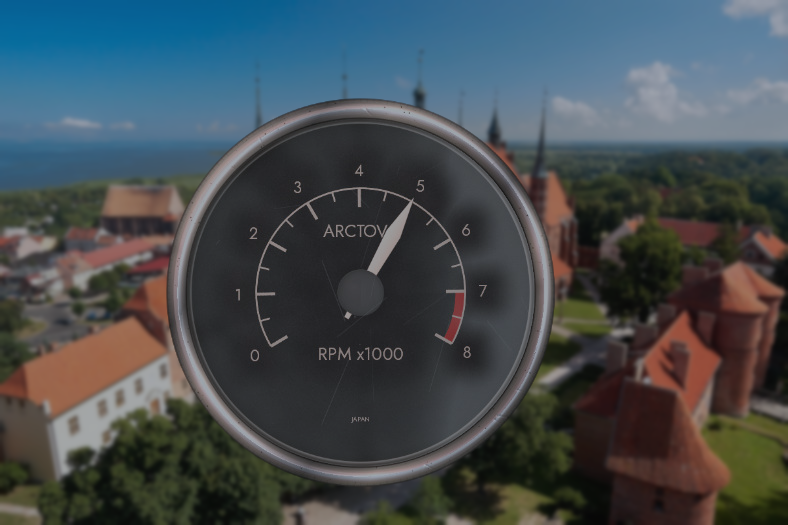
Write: 5000 rpm
